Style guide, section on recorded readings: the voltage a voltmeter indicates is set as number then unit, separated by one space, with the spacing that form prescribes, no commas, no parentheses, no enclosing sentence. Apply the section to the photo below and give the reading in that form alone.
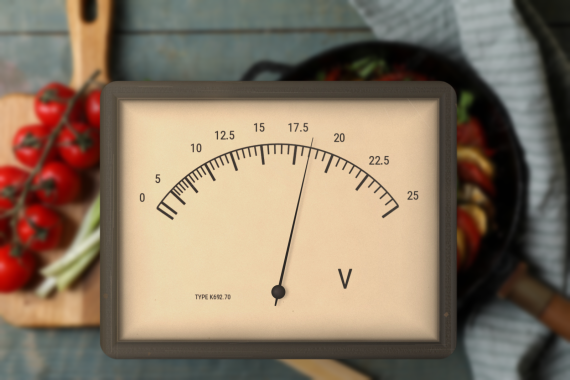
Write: 18.5 V
